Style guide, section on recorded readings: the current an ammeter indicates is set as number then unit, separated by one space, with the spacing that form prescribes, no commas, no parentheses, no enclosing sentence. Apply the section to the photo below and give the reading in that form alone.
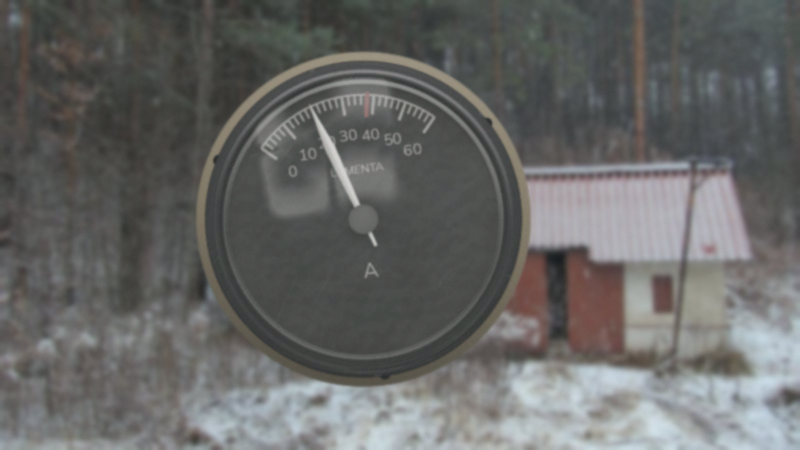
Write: 20 A
